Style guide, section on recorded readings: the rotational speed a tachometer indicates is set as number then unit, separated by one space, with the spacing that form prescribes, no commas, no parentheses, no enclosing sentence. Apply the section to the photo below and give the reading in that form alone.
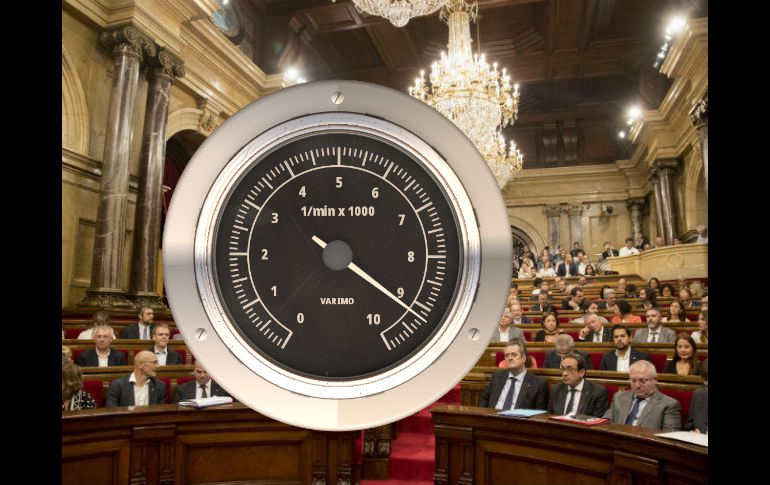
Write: 9200 rpm
